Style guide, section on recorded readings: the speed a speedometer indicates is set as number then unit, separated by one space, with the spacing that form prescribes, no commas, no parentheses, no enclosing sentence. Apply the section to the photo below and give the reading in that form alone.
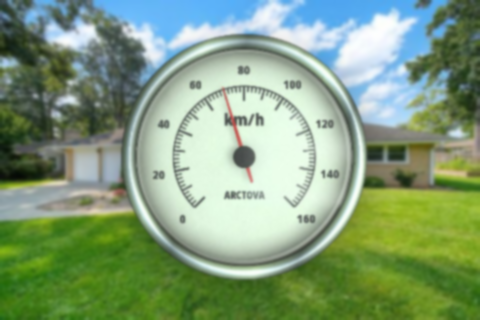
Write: 70 km/h
